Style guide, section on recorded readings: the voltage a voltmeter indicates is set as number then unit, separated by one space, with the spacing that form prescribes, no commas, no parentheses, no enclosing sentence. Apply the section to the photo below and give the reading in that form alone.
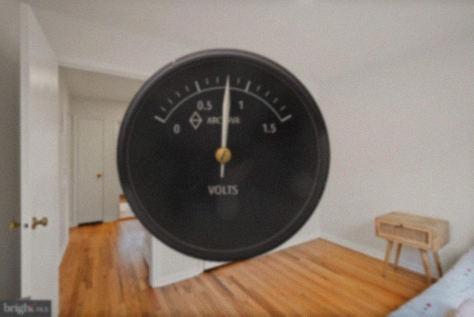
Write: 0.8 V
